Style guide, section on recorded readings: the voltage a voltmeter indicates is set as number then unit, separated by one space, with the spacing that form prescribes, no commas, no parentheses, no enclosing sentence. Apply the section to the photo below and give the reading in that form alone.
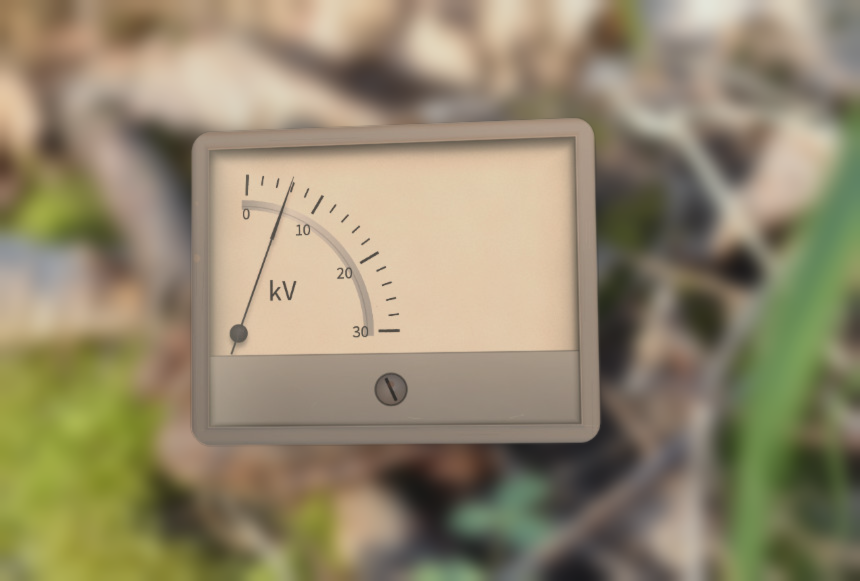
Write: 6 kV
